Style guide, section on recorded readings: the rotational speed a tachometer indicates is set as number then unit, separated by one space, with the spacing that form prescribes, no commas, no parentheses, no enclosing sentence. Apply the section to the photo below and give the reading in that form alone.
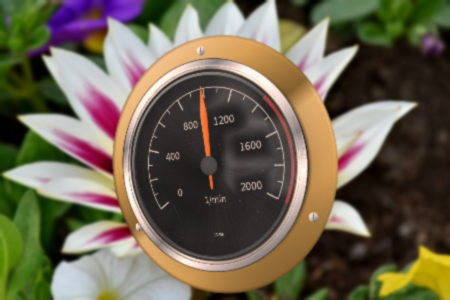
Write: 1000 rpm
